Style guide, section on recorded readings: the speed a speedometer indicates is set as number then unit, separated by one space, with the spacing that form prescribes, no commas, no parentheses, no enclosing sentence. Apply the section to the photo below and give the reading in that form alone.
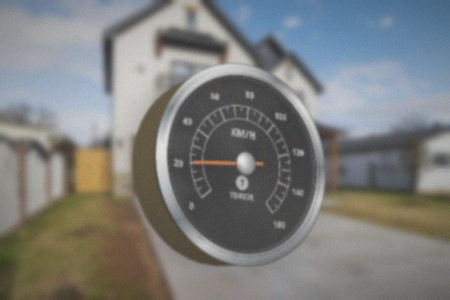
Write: 20 km/h
